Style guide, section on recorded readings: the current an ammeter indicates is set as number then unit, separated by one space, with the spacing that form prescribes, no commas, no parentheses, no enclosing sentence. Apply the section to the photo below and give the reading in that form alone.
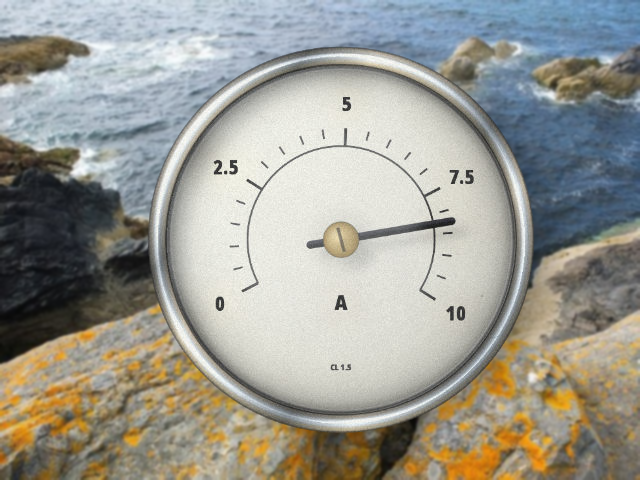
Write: 8.25 A
